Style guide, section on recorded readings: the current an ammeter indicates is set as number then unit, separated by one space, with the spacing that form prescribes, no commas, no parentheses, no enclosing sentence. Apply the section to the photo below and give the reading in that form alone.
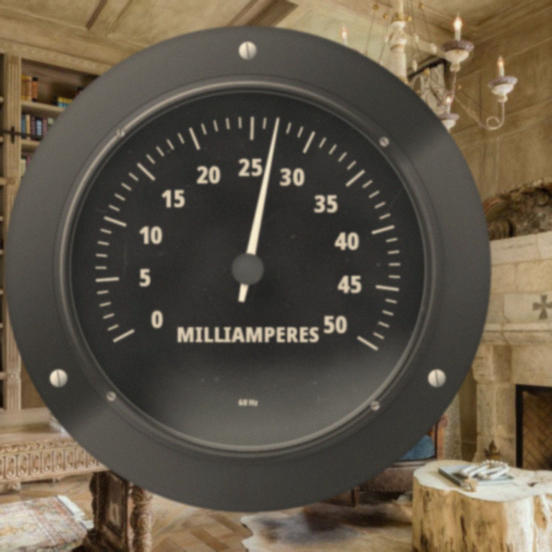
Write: 27 mA
